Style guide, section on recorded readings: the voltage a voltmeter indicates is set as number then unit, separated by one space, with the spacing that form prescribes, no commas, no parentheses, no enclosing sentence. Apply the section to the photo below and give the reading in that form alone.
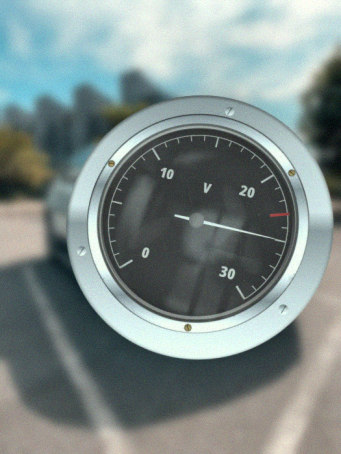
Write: 25 V
